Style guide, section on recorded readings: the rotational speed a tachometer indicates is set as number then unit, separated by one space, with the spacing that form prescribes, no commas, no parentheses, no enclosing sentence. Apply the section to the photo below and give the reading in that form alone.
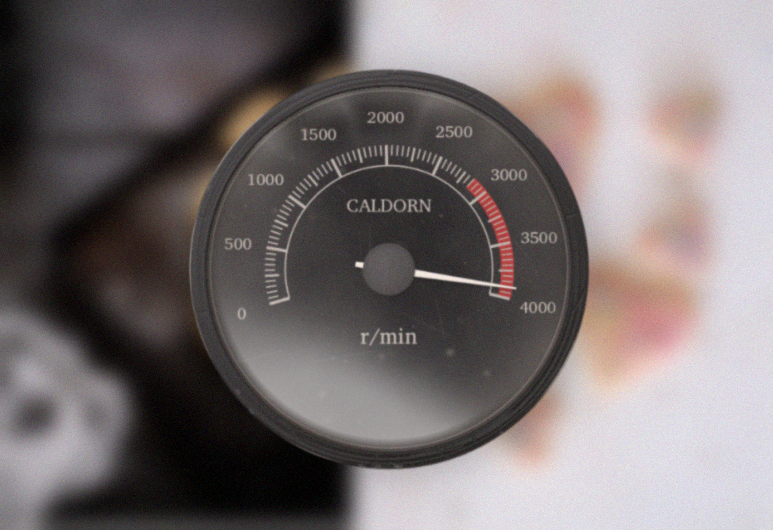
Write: 3900 rpm
